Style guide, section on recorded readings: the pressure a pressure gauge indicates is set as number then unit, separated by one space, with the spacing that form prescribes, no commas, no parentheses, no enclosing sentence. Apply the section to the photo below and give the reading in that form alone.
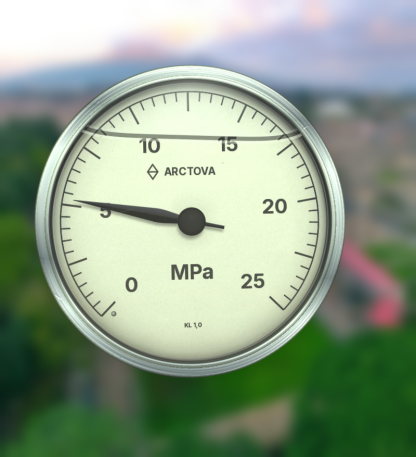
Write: 5.25 MPa
